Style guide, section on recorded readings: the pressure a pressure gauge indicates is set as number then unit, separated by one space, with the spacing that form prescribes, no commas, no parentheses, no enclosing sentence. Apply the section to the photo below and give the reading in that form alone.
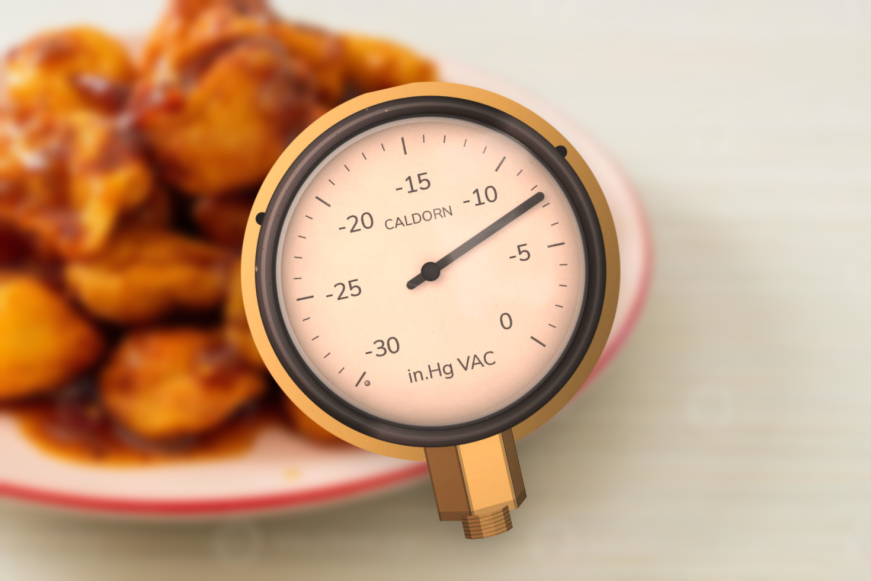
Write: -7.5 inHg
